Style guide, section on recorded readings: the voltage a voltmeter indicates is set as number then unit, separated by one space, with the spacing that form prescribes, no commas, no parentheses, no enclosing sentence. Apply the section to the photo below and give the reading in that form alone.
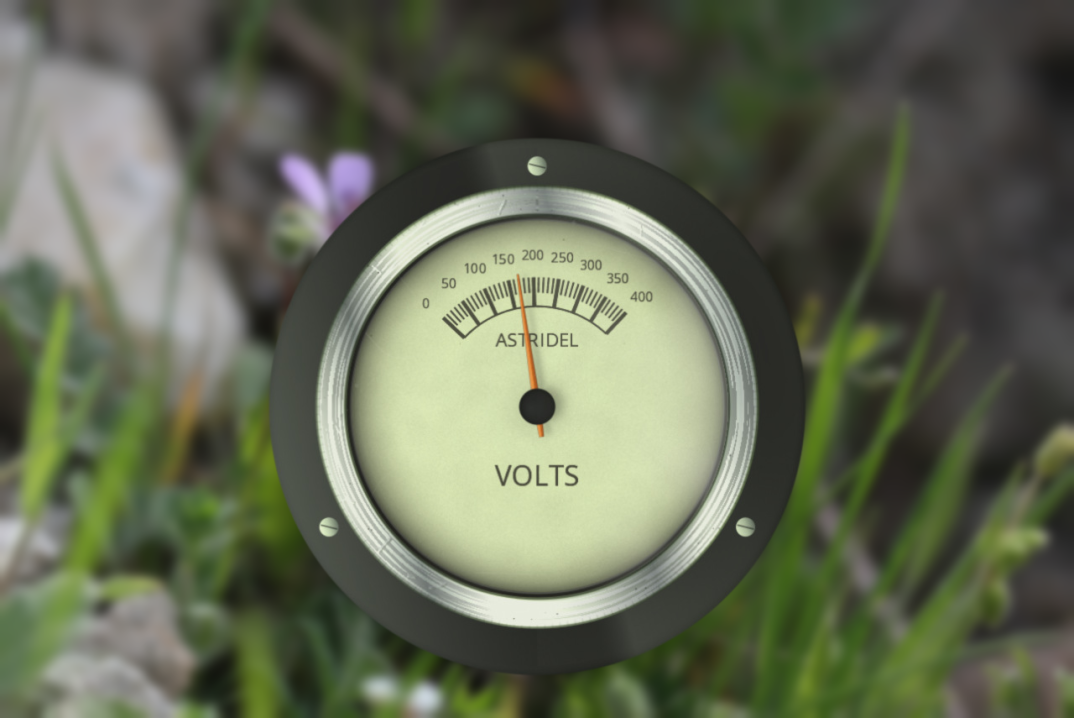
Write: 170 V
